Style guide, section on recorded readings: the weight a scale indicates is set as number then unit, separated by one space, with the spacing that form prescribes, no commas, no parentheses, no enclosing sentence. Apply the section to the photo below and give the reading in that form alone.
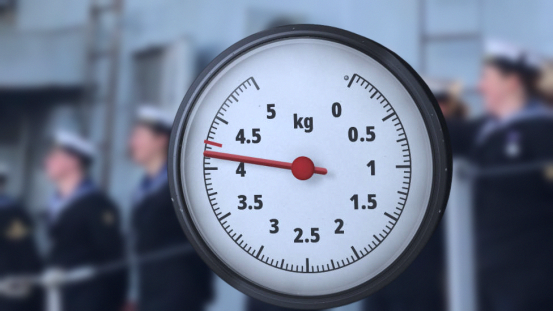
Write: 4.15 kg
